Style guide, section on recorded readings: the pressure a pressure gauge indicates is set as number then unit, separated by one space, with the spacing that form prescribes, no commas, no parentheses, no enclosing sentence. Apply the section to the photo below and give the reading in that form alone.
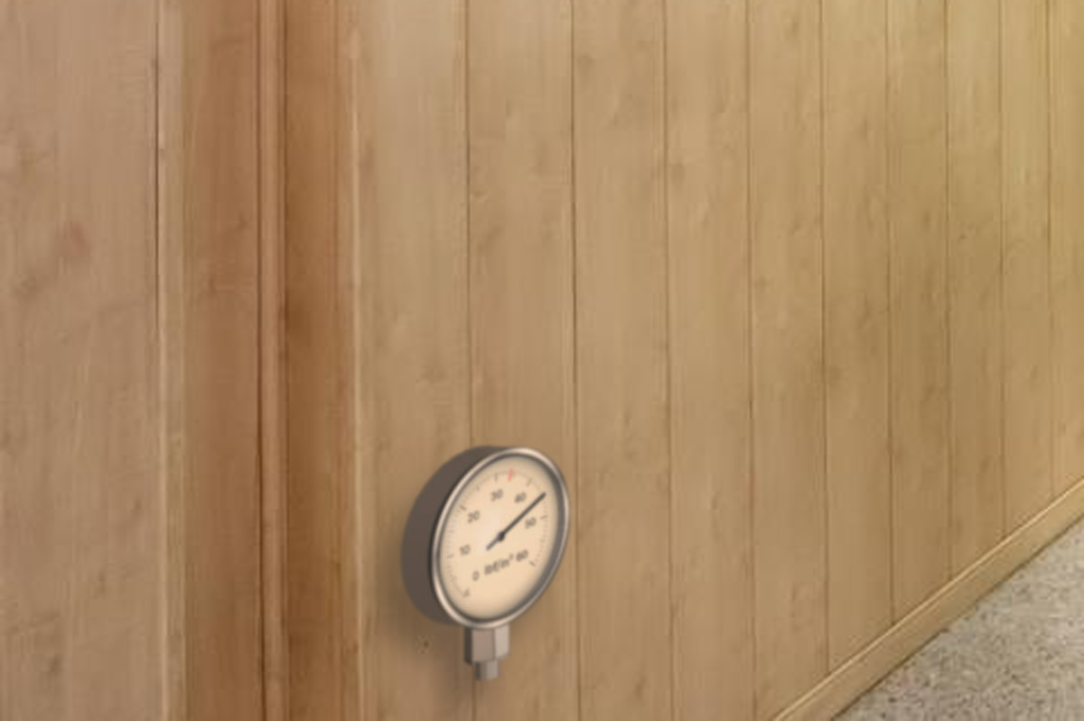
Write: 45 psi
